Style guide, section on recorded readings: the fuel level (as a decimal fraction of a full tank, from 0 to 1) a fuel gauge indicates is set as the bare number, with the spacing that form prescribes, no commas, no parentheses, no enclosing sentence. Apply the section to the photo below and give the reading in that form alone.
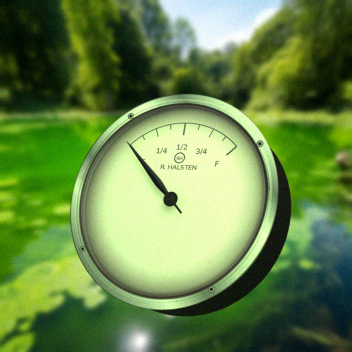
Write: 0
